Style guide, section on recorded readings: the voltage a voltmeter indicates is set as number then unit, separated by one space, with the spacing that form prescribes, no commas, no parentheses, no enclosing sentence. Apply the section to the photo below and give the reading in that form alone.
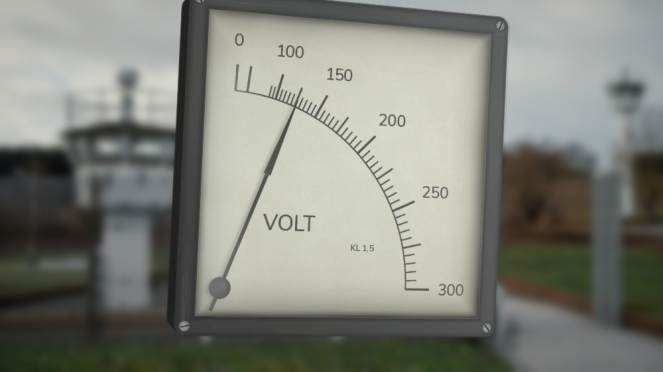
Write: 125 V
